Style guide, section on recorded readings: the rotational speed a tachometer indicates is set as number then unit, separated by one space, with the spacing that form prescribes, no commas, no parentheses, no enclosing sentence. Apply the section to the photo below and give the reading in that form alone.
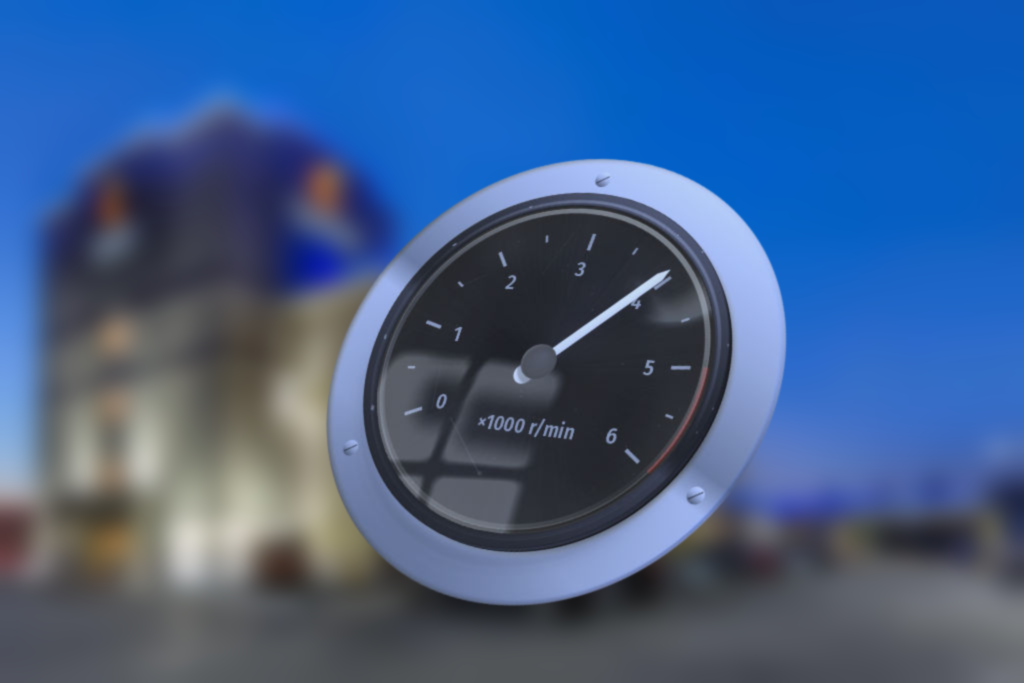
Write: 4000 rpm
